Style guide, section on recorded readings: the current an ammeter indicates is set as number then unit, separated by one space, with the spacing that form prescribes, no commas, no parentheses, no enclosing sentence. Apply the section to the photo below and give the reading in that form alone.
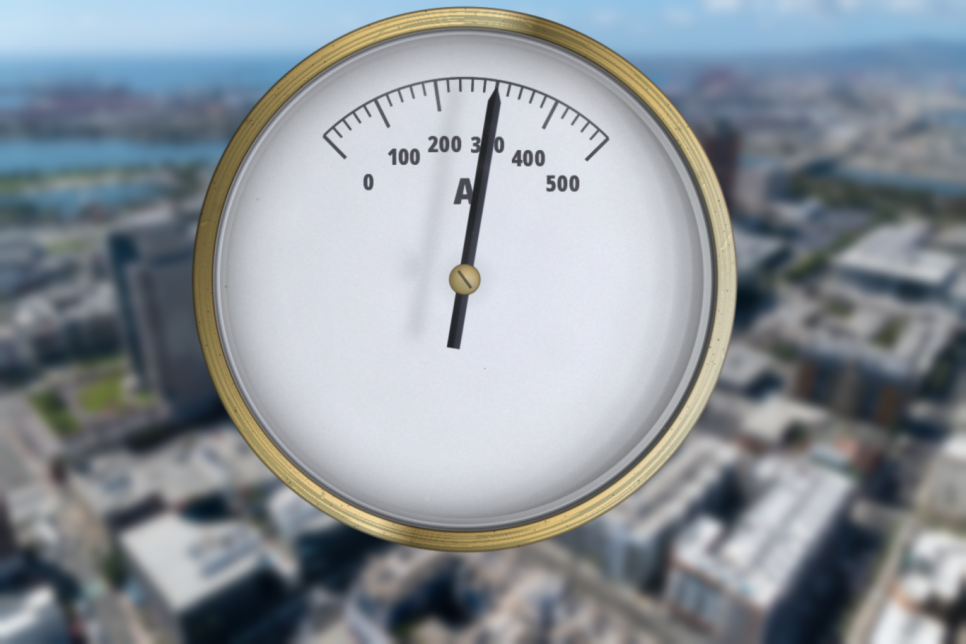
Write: 300 A
